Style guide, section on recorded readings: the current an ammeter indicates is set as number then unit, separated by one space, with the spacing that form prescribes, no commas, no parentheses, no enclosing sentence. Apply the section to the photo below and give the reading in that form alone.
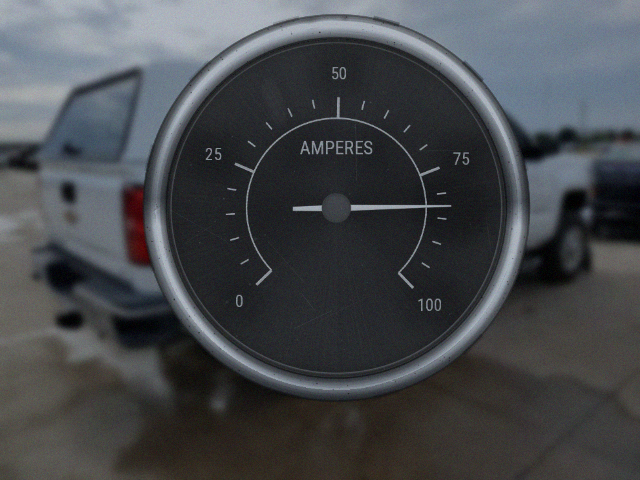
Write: 82.5 A
